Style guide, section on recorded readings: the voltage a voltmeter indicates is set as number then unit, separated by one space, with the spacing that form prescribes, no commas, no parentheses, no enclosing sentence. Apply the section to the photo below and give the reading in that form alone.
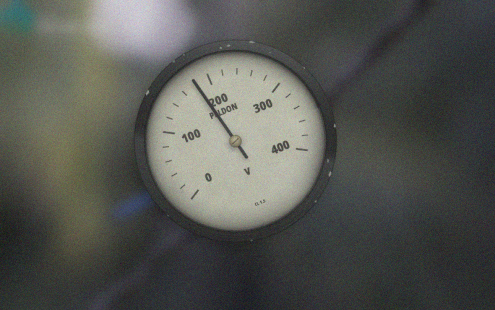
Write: 180 V
